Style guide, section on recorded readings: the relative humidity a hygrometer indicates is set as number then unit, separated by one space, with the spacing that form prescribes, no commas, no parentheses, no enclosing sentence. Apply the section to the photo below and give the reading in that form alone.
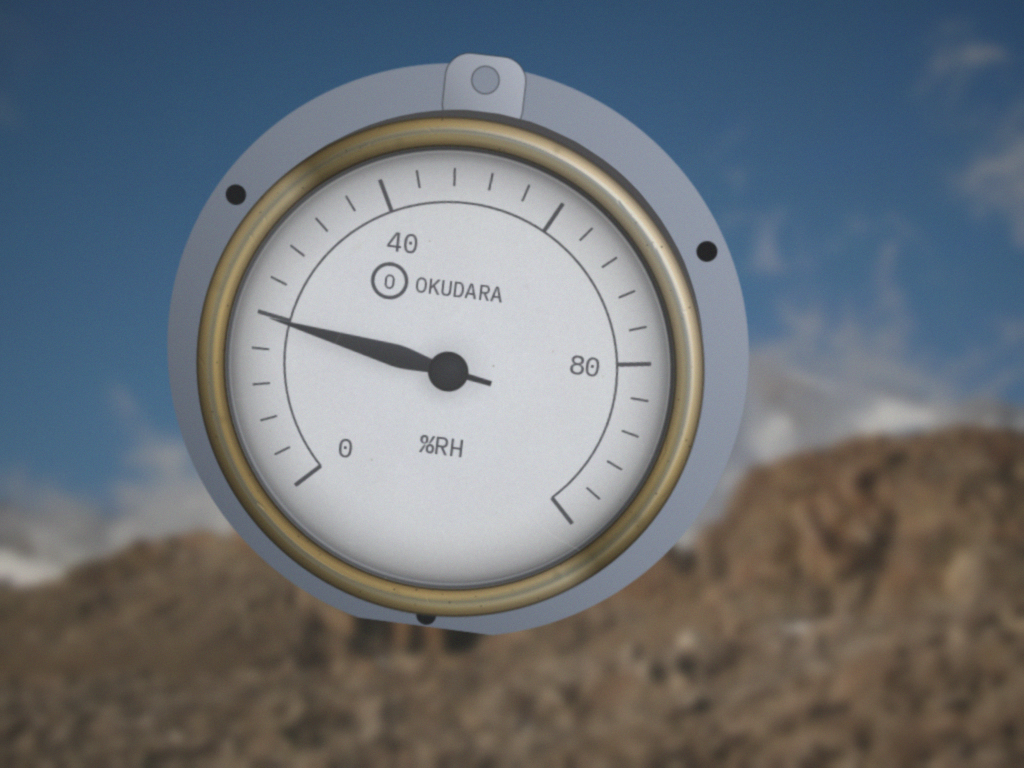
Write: 20 %
